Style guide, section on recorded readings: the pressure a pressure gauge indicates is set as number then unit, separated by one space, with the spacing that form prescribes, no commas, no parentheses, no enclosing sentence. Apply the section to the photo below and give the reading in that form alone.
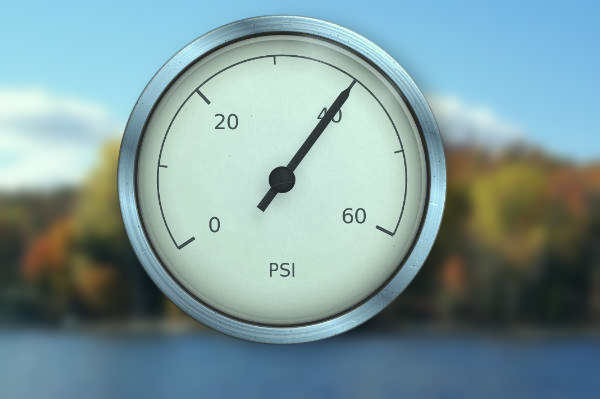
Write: 40 psi
